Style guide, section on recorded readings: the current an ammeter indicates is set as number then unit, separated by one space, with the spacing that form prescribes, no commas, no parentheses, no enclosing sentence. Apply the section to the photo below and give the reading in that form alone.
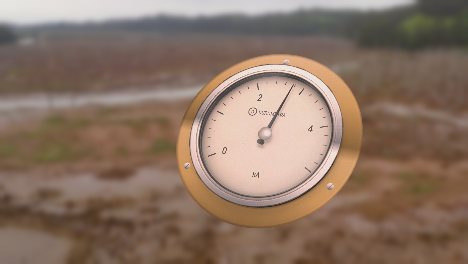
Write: 2.8 kA
